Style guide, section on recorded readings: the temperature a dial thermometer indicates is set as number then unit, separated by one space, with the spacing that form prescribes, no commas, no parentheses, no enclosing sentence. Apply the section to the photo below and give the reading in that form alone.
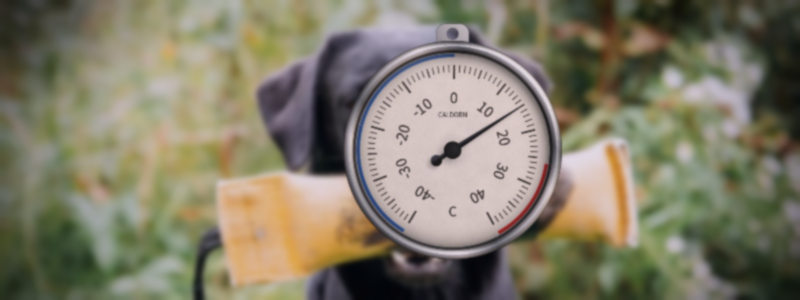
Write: 15 °C
